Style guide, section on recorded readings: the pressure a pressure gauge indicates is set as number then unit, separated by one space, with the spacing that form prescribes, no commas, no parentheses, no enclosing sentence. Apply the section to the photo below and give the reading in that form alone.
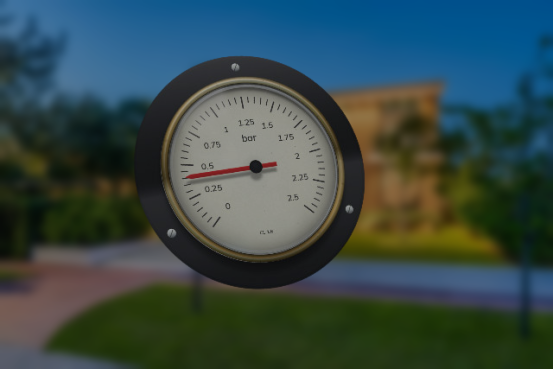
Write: 0.4 bar
